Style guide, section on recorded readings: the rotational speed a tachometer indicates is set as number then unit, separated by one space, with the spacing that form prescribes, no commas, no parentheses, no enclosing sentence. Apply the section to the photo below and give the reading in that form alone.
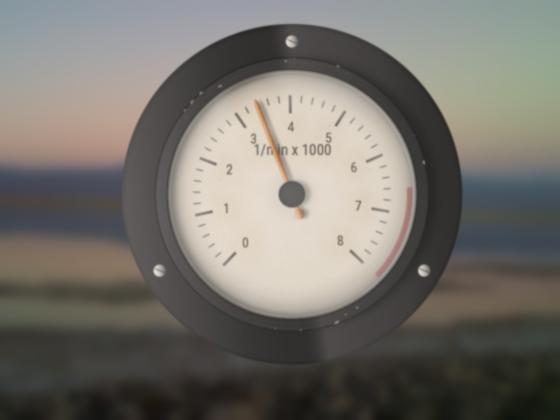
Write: 3400 rpm
